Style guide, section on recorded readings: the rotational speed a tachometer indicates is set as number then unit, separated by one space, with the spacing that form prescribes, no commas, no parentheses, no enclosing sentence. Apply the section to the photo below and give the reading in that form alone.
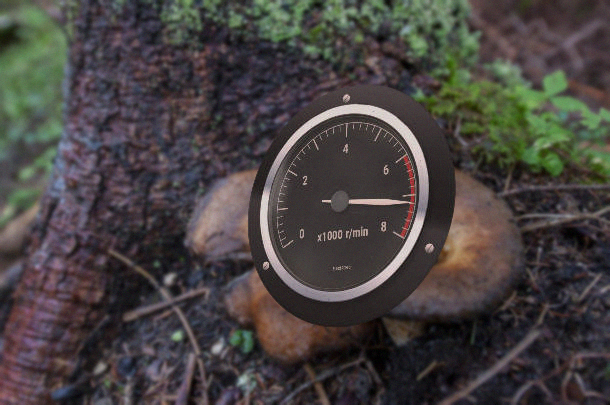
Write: 7200 rpm
